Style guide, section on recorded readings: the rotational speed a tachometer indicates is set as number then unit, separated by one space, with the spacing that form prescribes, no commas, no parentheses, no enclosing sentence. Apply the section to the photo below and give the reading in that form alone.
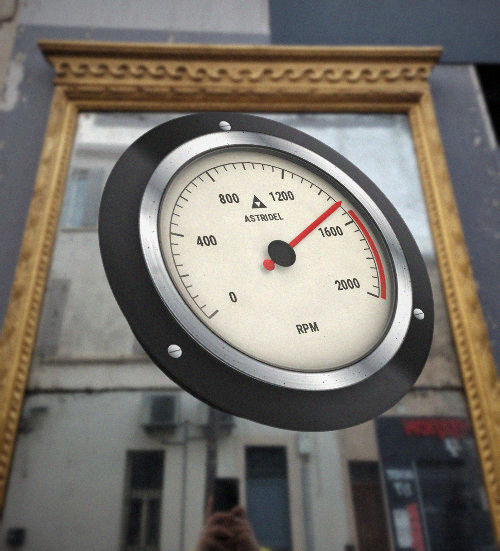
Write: 1500 rpm
